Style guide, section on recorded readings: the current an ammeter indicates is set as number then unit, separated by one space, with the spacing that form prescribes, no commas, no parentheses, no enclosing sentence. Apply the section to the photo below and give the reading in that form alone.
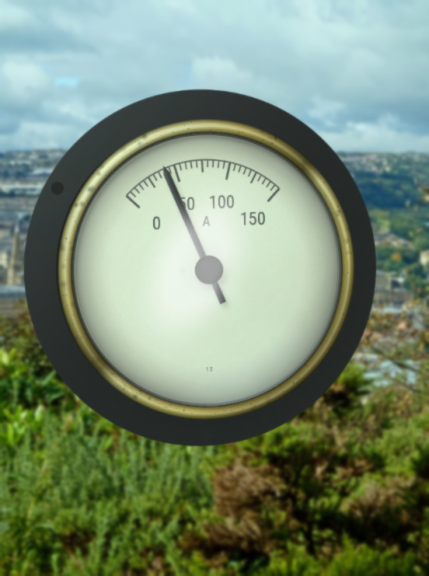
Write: 40 A
